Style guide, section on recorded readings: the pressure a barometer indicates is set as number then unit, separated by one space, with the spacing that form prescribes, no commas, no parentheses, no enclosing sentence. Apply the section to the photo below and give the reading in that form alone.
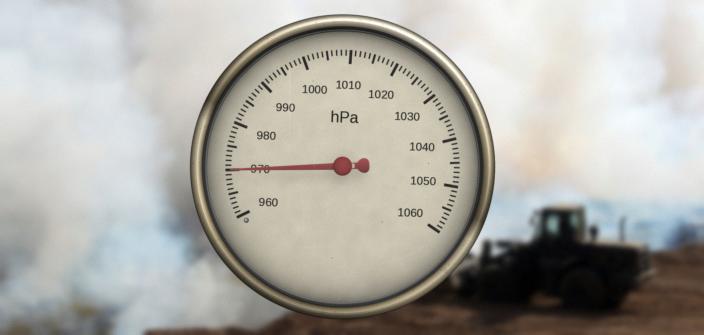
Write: 970 hPa
